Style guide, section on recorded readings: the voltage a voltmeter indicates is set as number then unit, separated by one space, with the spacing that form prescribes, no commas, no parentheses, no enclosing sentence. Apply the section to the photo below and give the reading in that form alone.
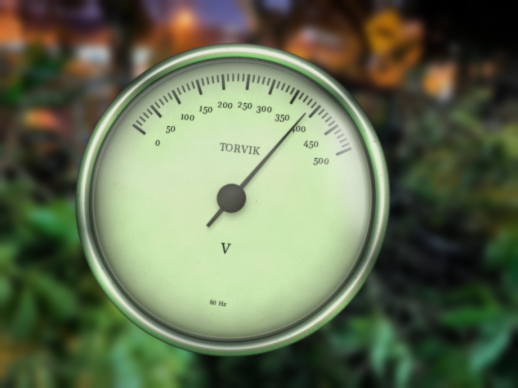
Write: 390 V
